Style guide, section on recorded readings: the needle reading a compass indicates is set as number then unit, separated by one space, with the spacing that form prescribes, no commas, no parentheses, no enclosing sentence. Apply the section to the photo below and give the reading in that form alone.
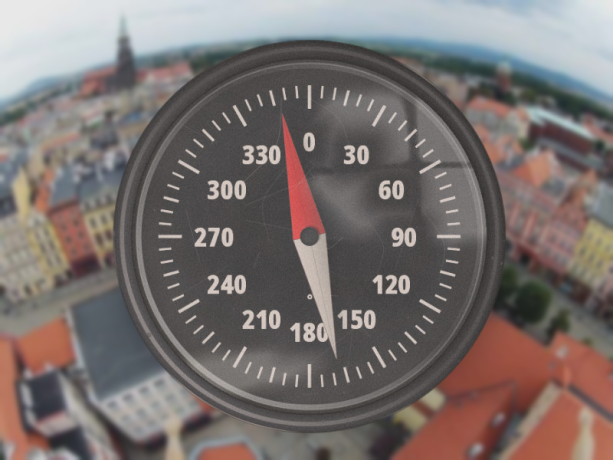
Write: 347.5 °
